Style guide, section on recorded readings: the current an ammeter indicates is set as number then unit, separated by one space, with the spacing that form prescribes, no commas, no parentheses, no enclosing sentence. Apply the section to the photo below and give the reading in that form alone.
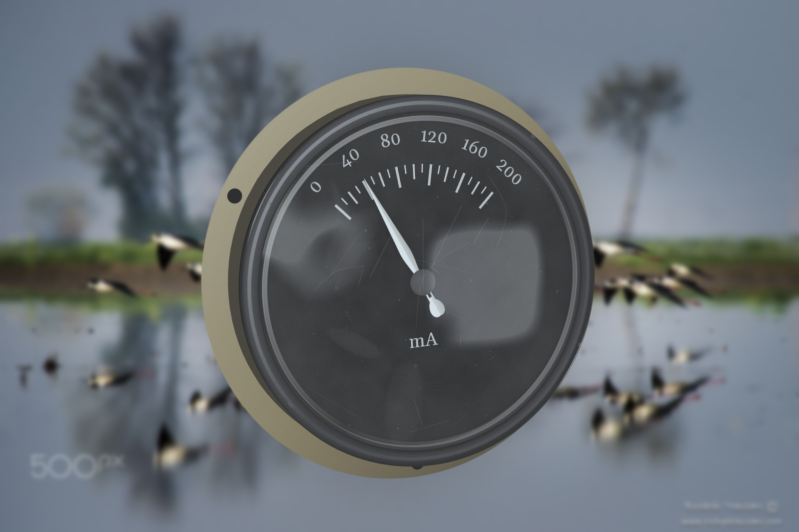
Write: 40 mA
